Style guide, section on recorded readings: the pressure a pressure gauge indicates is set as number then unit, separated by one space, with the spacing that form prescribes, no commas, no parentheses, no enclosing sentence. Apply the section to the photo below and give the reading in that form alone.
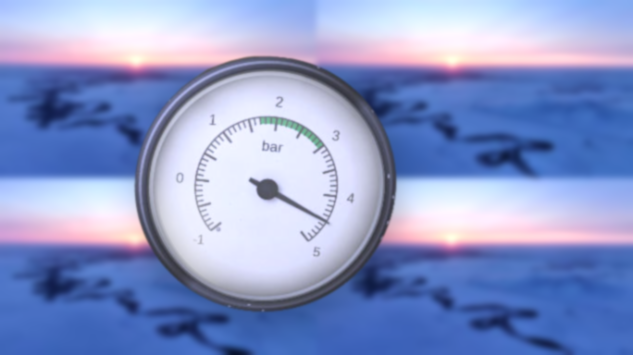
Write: 4.5 bar
